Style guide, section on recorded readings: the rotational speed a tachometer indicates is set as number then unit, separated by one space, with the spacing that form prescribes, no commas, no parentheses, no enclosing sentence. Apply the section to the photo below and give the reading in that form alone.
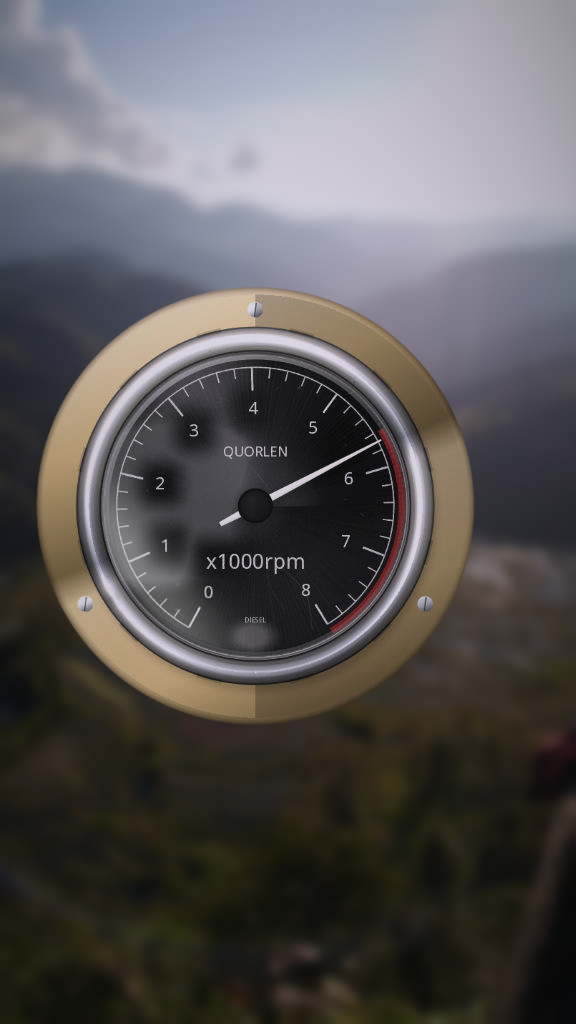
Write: 5700 rpm
